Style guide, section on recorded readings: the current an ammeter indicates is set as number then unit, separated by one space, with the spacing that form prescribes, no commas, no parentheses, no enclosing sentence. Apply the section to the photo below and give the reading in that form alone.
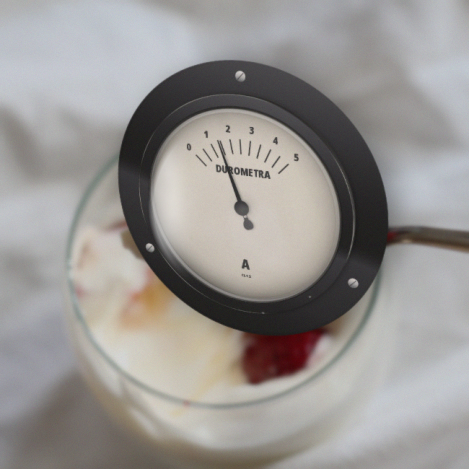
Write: 1.5 A
